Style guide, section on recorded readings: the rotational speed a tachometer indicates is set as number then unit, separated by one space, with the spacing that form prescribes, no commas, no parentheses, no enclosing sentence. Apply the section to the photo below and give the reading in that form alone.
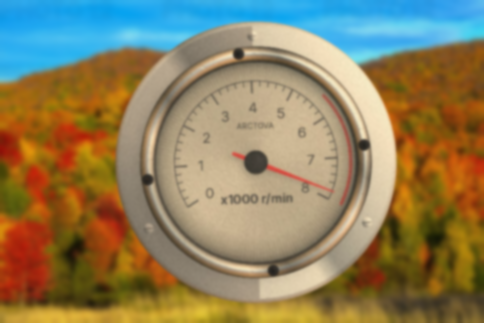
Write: 7800 rpm
